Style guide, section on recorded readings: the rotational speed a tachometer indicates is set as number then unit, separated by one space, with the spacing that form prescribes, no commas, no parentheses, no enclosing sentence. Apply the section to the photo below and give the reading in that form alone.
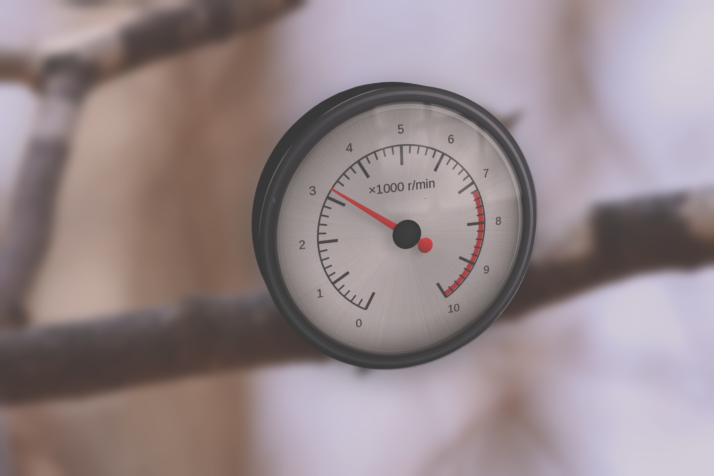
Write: 3200 rpm
